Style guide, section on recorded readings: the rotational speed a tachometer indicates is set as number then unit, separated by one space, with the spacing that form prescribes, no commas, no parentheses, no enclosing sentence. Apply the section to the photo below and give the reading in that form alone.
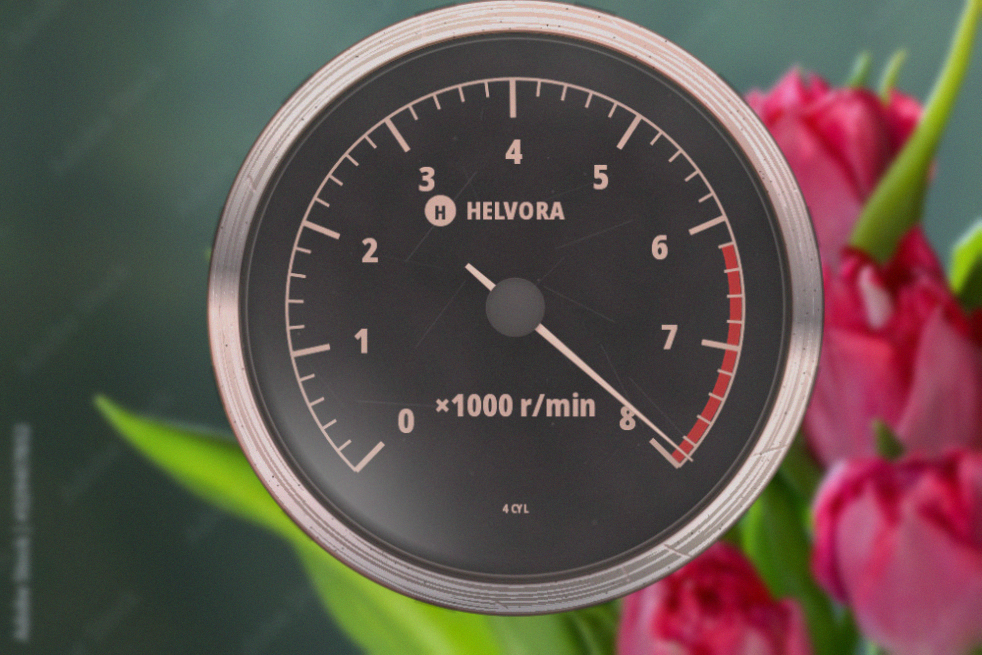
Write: 7900 rpm
